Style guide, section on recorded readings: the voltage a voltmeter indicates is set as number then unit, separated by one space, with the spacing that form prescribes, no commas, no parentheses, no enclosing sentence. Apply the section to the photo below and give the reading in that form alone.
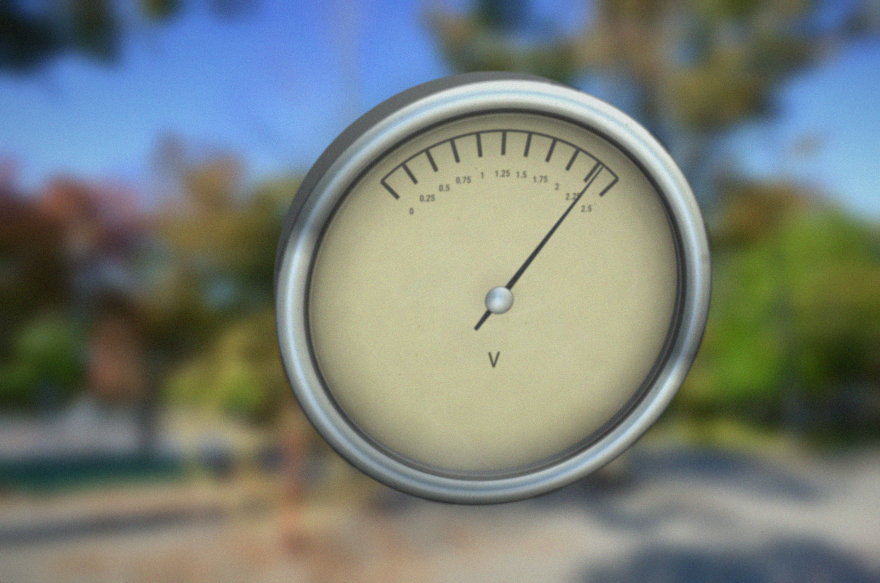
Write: 2.25 V
